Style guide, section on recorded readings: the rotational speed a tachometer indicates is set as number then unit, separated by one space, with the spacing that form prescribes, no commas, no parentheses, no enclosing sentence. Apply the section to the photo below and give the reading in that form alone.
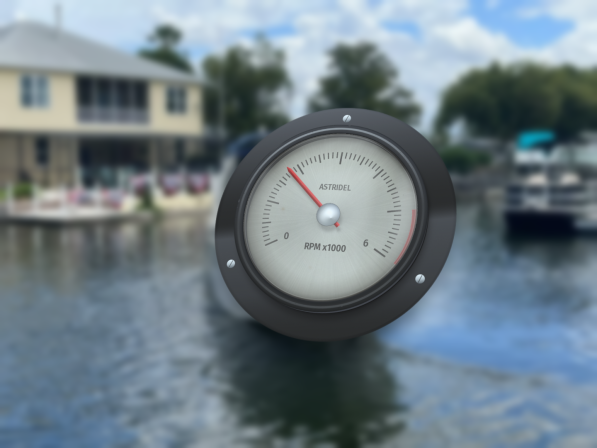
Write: 1800 rpm
